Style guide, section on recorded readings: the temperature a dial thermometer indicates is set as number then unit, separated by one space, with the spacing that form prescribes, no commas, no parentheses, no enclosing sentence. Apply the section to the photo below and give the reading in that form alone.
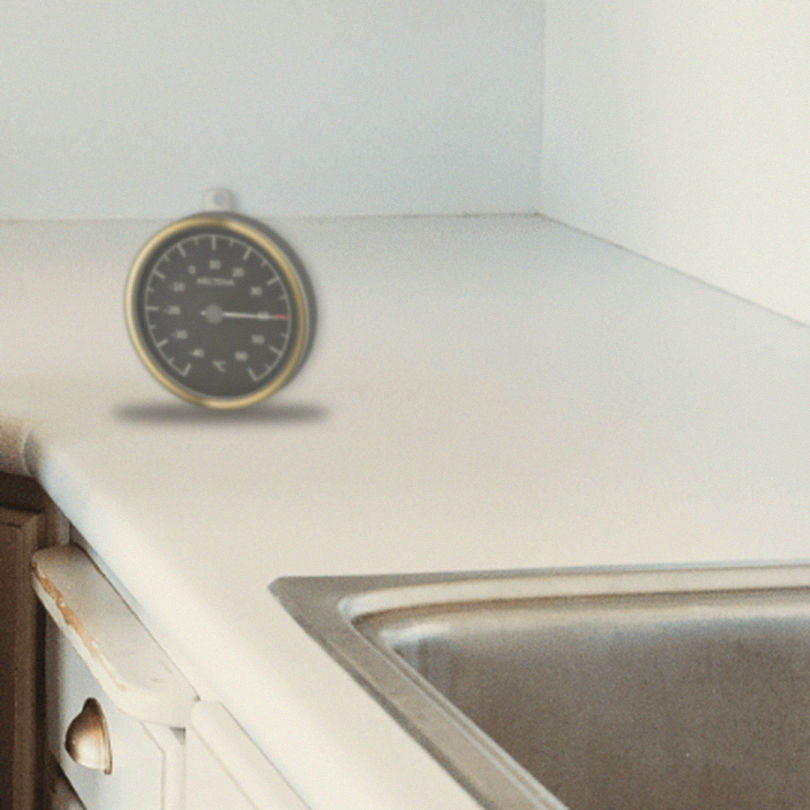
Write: 40 °C
